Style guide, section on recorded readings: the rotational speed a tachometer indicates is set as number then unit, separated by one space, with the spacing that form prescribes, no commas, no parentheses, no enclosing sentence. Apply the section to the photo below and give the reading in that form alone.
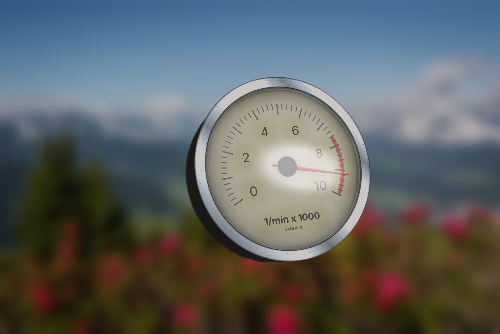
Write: 9200 rpm
